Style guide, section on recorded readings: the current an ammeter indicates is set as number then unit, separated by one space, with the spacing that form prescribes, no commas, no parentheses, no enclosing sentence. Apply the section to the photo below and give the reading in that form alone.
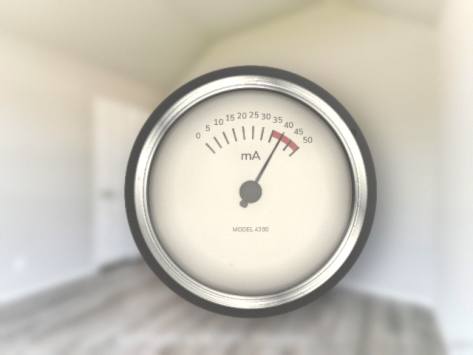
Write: 40 mA
